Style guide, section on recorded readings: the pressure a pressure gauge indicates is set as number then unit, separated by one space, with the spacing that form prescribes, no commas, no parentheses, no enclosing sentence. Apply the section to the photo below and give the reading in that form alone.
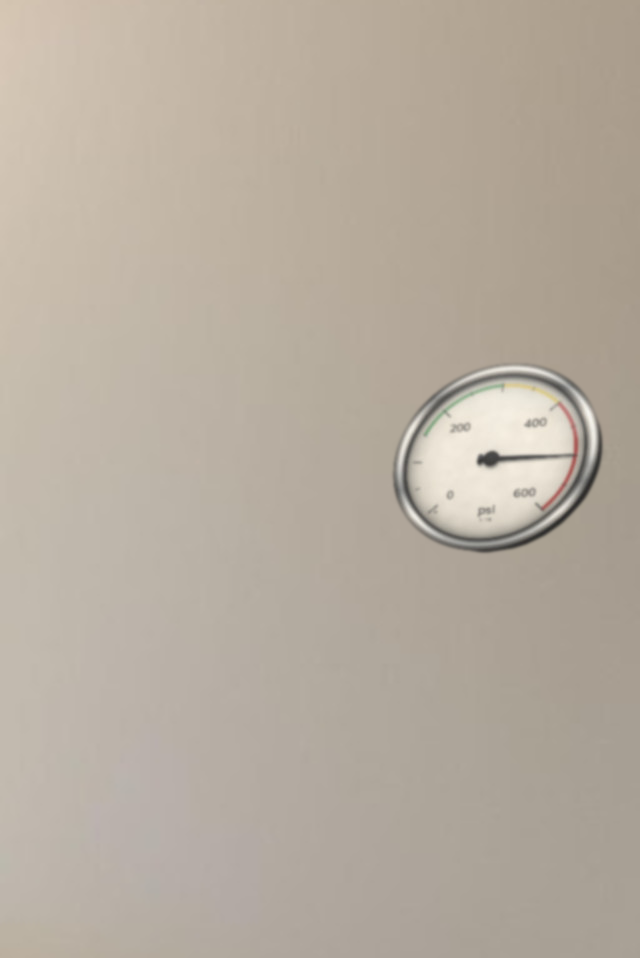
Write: 500 psi
